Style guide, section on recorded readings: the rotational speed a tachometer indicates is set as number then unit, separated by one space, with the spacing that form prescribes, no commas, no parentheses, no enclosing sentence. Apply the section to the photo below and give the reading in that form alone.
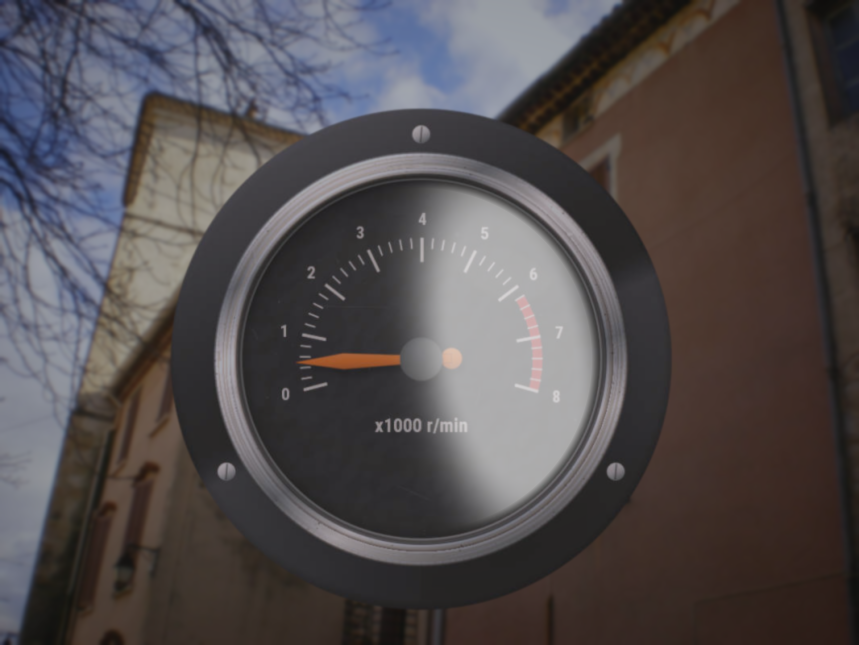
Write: 500 rpm
